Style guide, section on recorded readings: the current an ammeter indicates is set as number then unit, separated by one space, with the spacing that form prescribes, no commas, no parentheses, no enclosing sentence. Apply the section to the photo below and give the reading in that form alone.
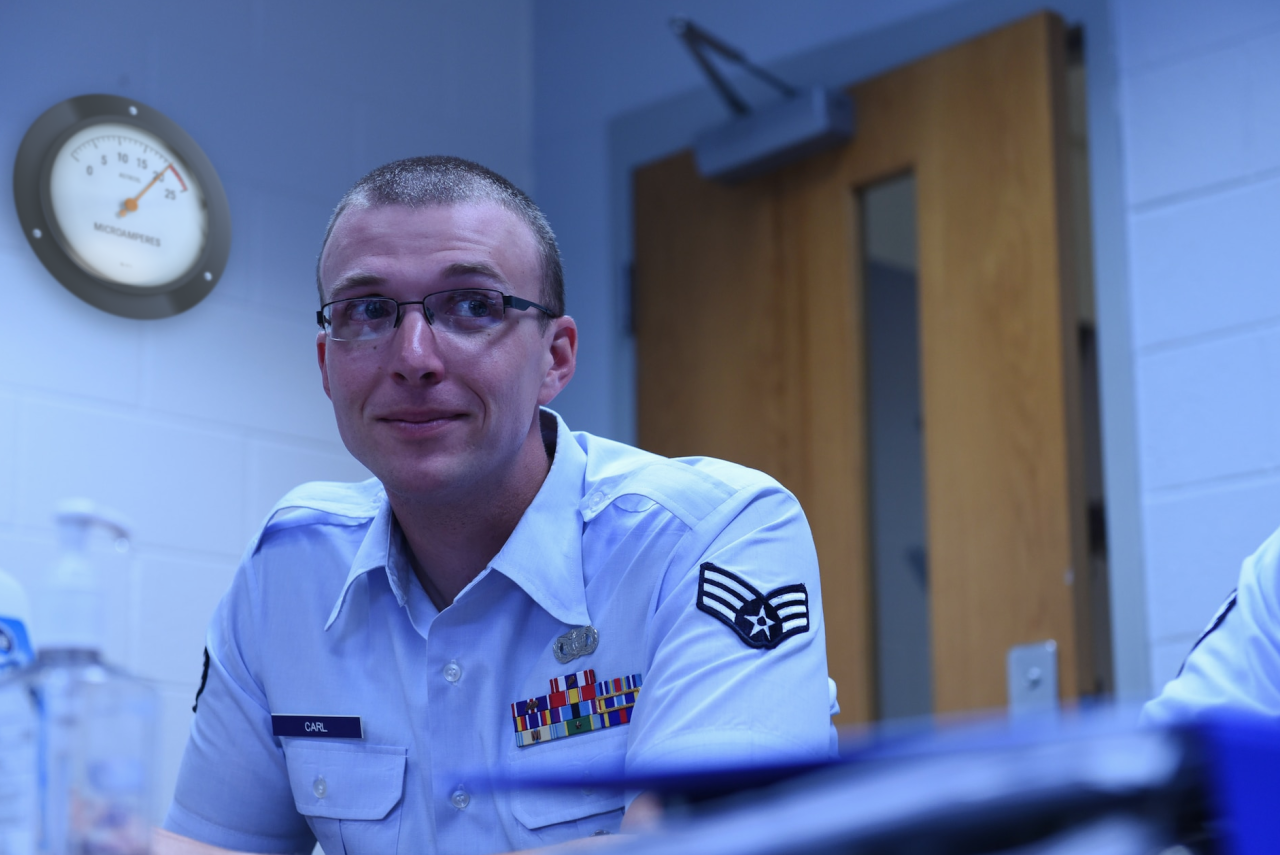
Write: 20 µA
